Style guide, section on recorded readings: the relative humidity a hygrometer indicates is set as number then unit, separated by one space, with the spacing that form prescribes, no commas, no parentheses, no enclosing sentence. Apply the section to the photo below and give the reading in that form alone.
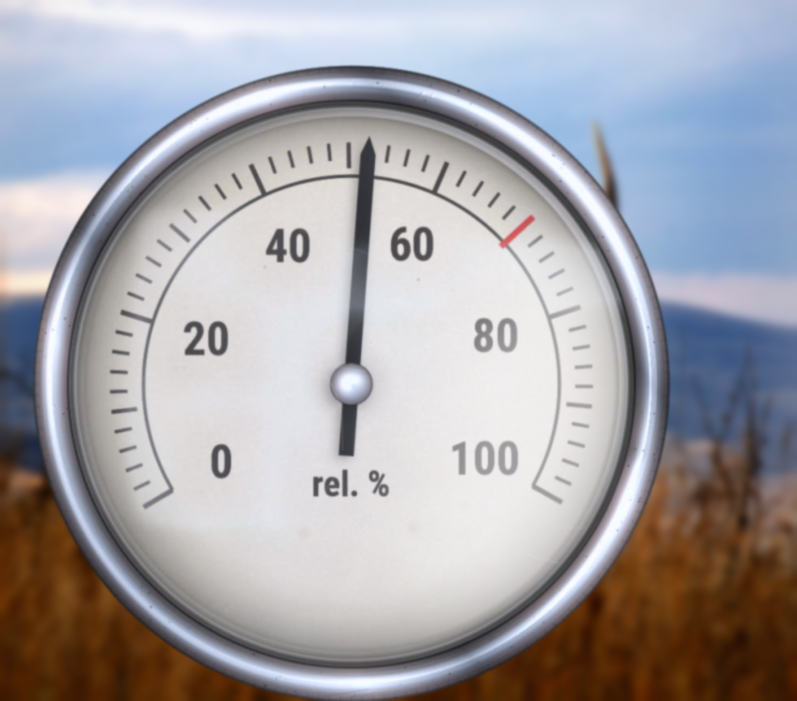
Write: 52 %
